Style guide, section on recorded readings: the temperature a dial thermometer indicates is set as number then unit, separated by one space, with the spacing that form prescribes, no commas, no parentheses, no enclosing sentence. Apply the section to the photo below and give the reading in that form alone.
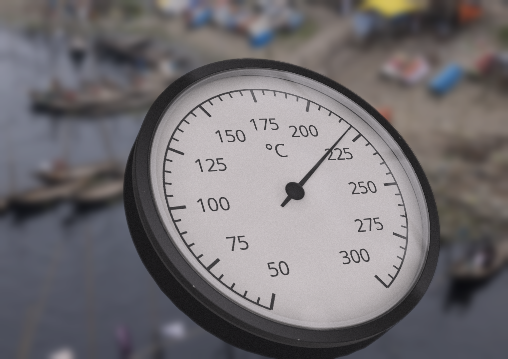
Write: 220 °C
